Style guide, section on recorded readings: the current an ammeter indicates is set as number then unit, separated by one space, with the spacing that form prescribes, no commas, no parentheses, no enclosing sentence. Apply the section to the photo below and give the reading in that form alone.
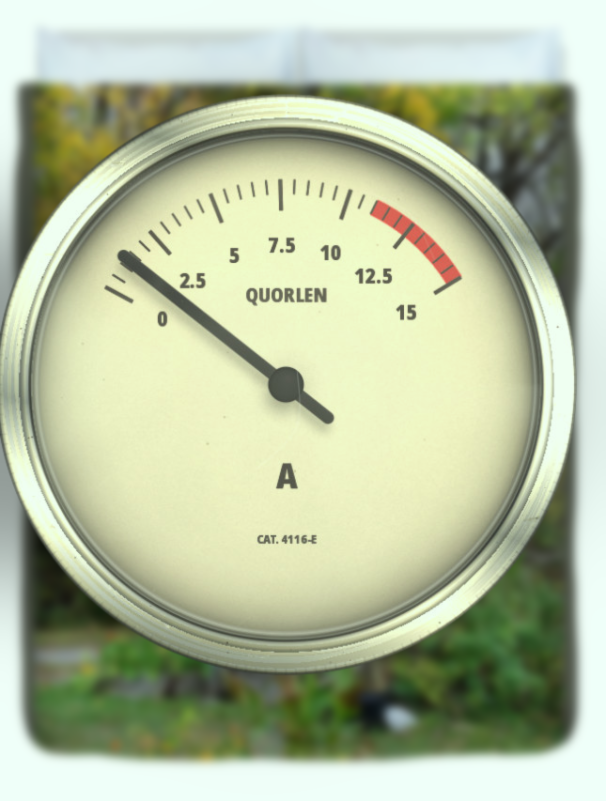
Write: 1.25 A
